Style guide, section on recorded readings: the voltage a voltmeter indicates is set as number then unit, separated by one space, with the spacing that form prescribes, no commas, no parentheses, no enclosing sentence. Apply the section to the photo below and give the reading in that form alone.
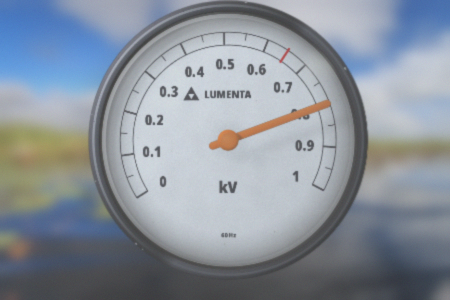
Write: 0.8 kV
